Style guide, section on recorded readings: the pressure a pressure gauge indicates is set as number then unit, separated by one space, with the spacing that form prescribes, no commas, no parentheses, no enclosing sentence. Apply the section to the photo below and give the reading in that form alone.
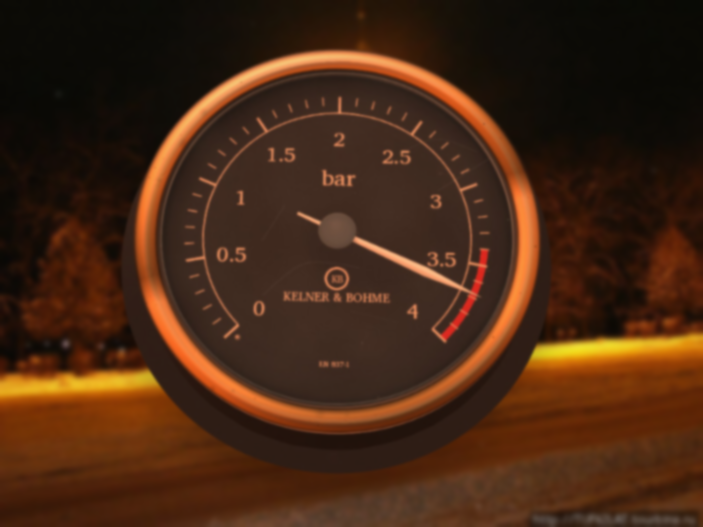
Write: 3.7 bar
